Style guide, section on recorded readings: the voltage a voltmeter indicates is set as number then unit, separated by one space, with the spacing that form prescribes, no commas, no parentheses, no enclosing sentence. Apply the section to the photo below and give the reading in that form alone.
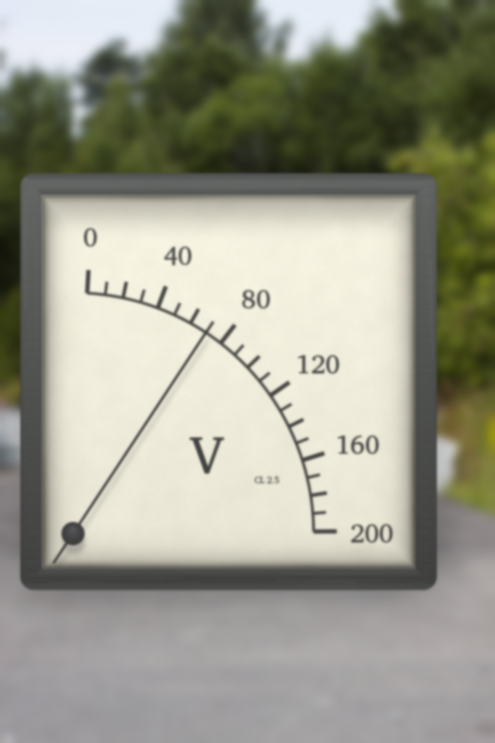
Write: 70 V
